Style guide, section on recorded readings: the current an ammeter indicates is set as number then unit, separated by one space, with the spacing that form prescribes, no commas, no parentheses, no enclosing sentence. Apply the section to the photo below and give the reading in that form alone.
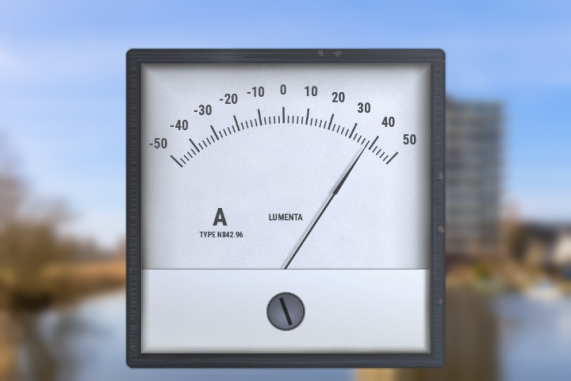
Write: 38 A
